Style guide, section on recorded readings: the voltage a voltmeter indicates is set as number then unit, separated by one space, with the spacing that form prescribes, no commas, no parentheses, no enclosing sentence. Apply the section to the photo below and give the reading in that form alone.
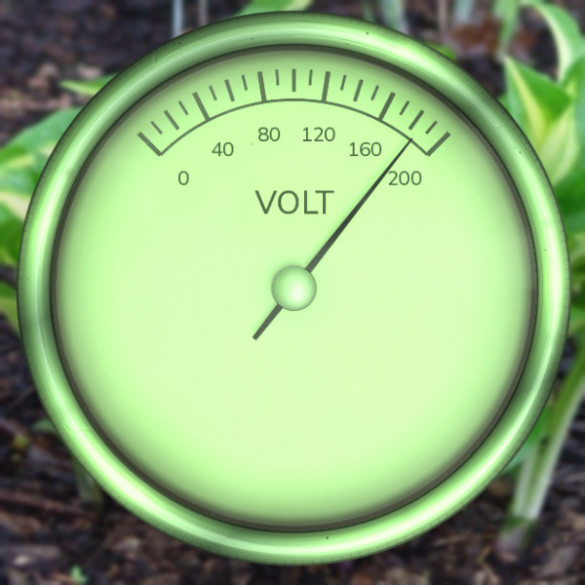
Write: 185 V
